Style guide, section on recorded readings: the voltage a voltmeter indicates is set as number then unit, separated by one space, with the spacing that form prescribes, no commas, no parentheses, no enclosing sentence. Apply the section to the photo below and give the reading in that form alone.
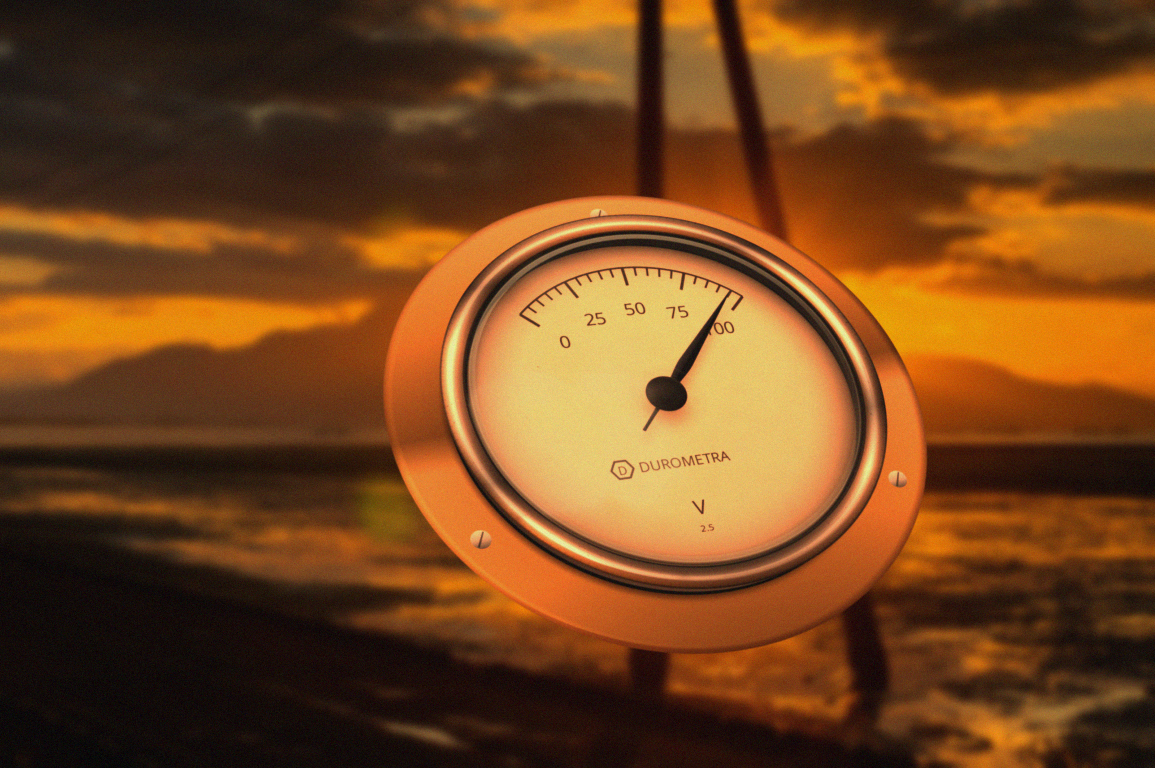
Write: 95 V
